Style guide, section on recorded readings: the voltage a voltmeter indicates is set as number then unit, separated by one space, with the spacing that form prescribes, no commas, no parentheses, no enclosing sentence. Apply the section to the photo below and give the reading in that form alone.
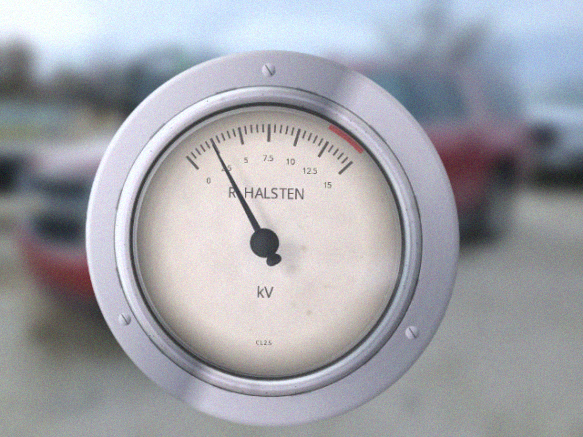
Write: 2.5 kV
